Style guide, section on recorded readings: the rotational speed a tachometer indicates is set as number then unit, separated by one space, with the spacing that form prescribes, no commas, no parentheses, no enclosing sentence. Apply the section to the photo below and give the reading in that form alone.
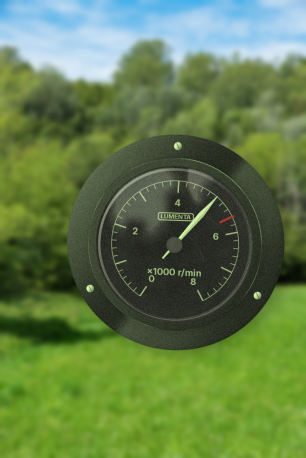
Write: 5000 rpm
